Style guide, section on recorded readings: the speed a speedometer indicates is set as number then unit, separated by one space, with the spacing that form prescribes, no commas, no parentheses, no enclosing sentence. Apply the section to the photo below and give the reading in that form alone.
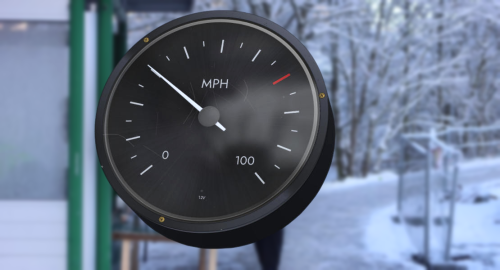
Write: 30 mph
